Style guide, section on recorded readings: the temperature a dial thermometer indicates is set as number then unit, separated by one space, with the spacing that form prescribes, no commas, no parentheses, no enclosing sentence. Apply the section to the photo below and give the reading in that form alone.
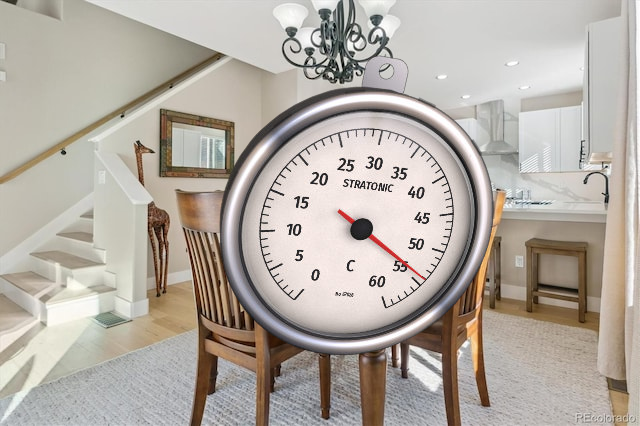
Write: 54 °C
